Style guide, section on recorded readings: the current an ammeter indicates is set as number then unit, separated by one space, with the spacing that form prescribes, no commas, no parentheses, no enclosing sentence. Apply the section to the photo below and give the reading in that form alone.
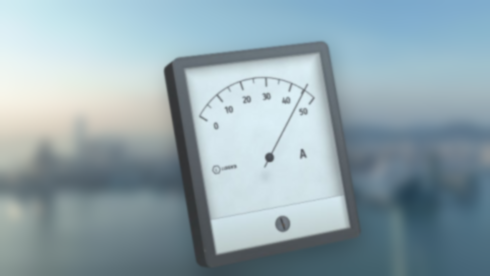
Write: 45 A
